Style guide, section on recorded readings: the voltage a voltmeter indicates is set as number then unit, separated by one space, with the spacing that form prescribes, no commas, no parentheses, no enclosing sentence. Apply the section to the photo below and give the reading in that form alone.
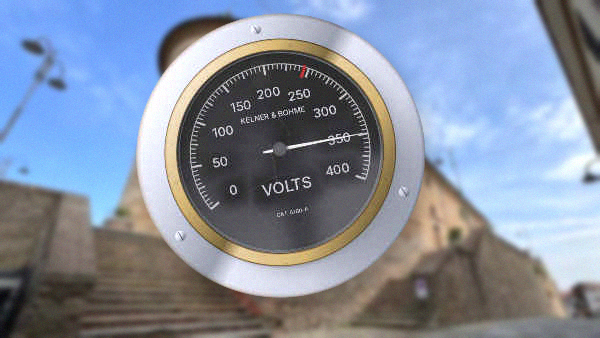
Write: 350 V
